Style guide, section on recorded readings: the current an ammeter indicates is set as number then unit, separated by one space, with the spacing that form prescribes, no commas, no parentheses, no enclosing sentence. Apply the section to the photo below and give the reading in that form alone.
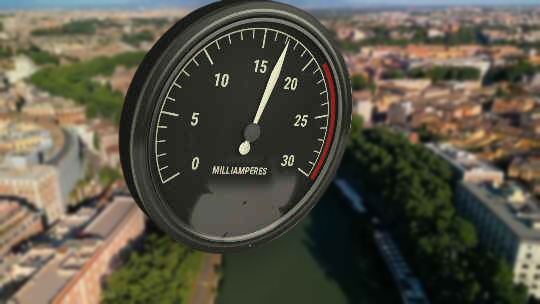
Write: 17 mA
